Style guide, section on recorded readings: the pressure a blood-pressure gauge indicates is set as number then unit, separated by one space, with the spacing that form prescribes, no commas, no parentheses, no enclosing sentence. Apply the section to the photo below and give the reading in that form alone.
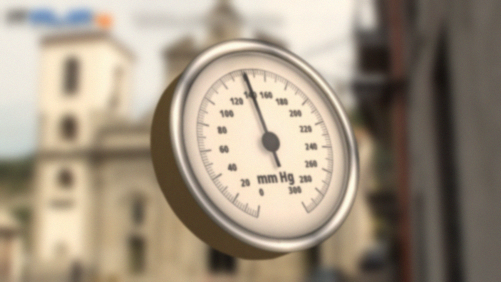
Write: 140 mmHg
